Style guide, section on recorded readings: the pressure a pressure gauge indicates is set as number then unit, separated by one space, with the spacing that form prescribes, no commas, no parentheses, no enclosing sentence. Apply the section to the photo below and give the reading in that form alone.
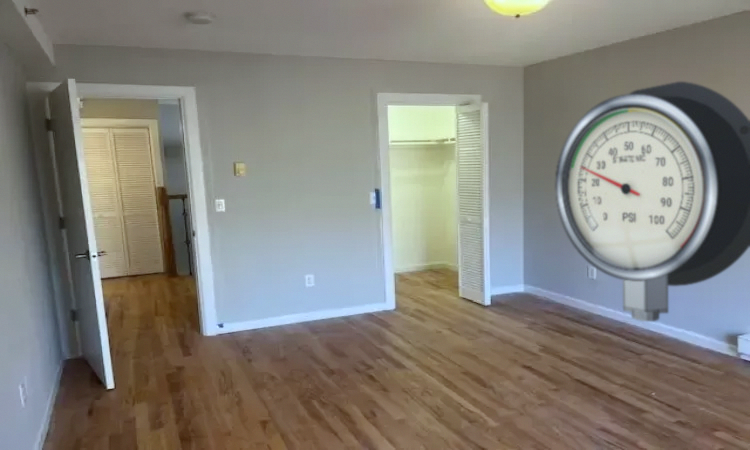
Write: 25 psi
